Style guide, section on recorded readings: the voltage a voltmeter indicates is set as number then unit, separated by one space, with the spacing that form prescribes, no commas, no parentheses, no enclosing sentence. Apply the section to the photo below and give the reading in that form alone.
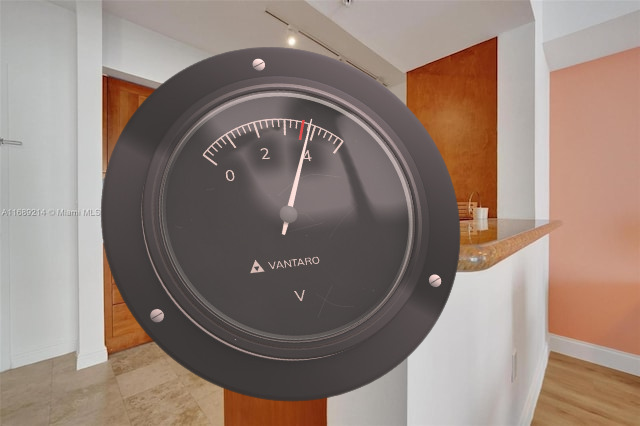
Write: 3.8 V
